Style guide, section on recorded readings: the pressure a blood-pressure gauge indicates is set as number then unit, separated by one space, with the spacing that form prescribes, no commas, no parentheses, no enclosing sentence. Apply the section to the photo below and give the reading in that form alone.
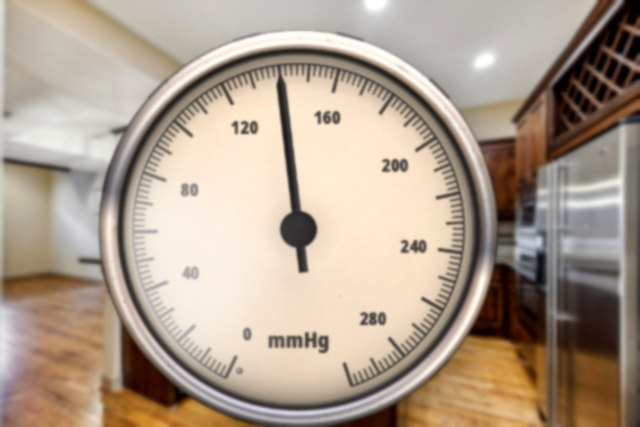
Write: 140 mmHg
